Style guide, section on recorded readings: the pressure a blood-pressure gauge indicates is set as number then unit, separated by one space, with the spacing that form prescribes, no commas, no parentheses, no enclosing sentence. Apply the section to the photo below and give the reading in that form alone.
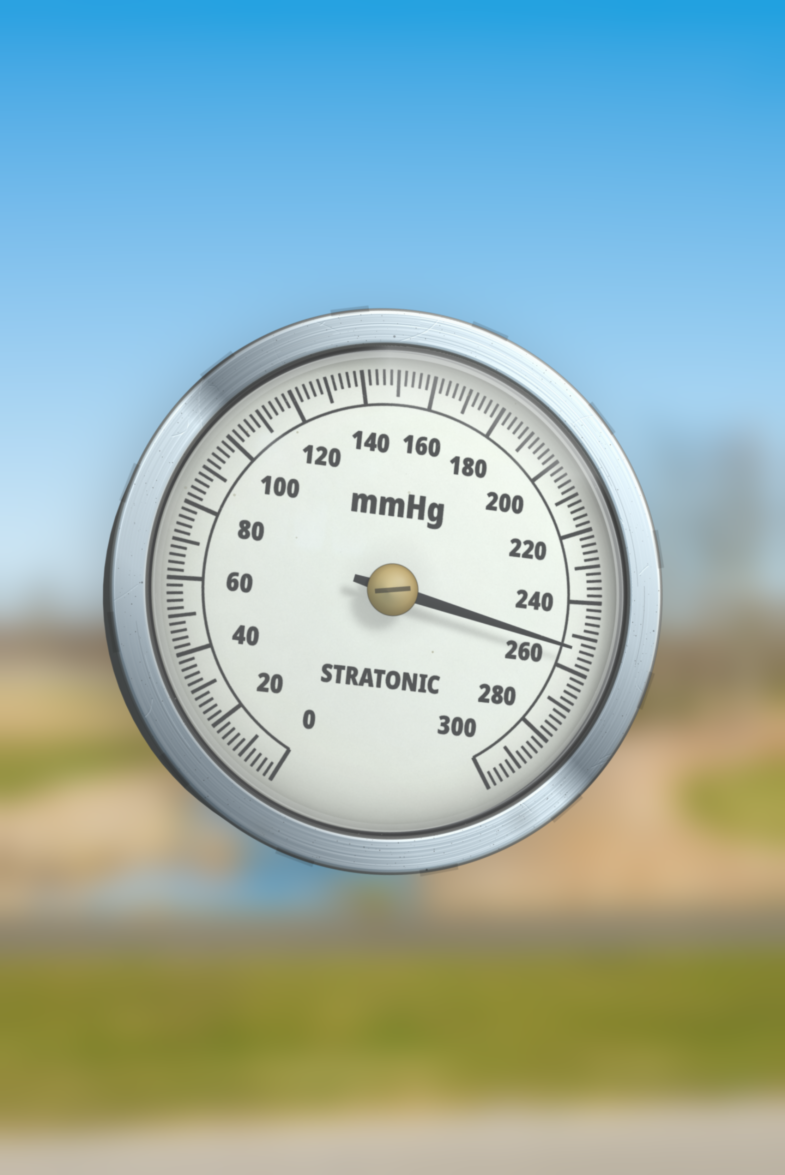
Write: 254 mmHg
